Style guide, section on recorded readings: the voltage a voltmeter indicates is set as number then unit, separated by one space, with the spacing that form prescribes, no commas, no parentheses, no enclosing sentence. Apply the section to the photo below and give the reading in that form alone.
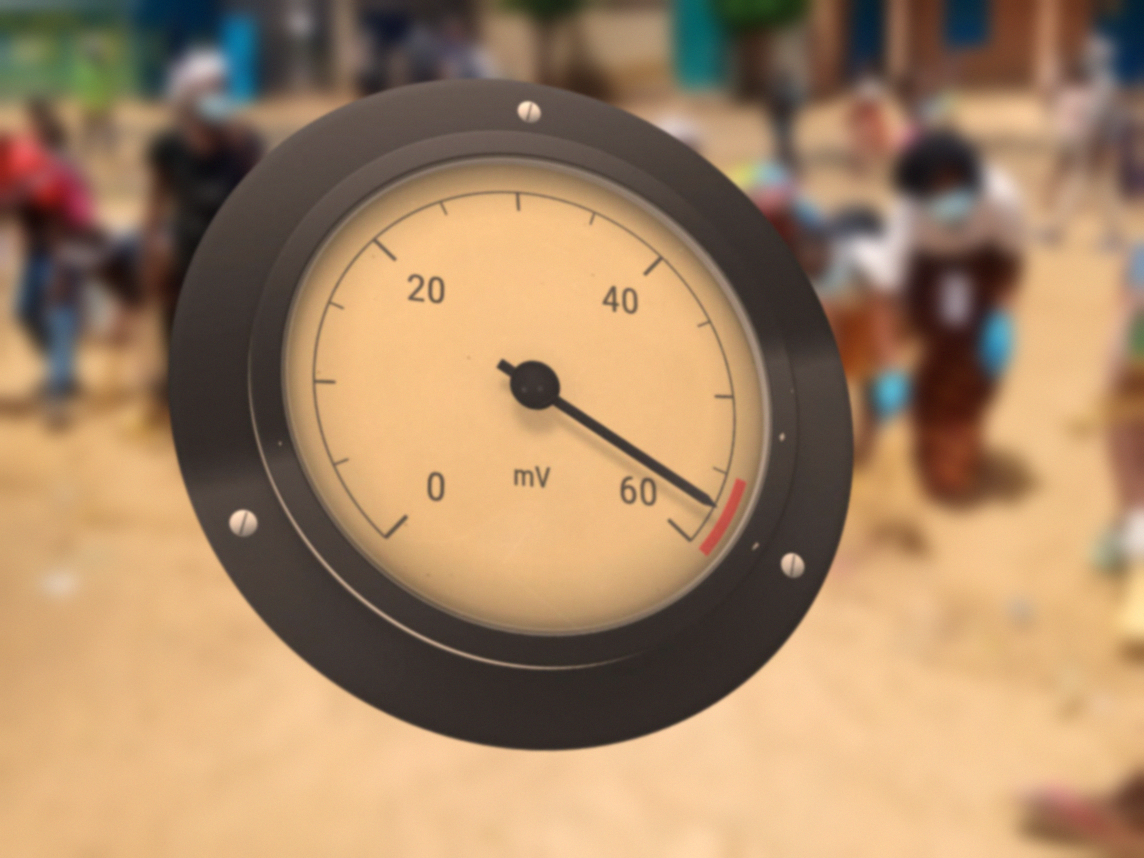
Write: 57.5 mV
